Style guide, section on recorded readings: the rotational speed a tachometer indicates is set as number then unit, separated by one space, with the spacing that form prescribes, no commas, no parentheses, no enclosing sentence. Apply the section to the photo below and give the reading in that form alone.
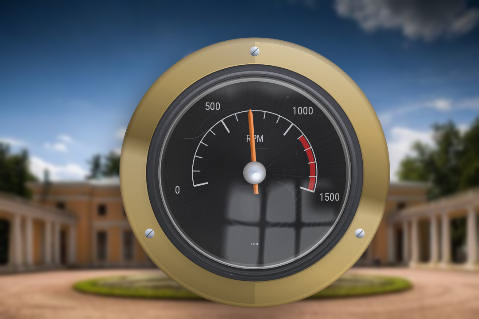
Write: 700 rpm
